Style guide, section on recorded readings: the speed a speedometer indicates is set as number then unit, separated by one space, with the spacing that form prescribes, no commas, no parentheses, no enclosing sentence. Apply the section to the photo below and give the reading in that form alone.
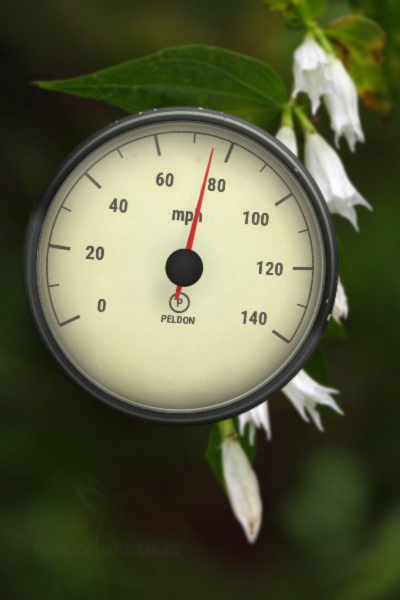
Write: 75 mph
